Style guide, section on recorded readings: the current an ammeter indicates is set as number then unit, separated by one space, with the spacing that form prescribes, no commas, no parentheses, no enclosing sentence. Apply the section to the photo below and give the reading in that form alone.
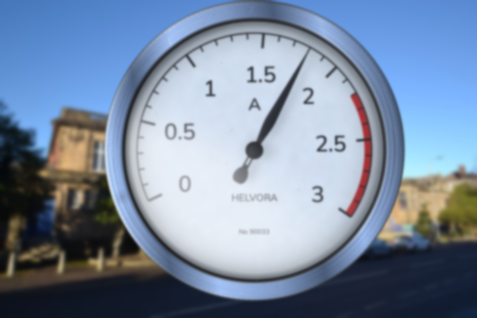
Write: 1.8 A
